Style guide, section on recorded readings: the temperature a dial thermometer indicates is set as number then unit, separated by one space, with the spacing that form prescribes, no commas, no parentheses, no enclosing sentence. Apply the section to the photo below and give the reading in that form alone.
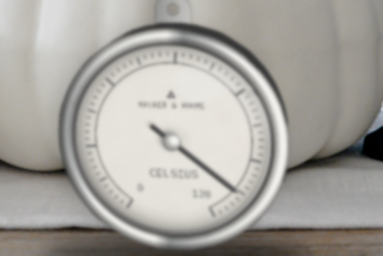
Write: 110 °C
